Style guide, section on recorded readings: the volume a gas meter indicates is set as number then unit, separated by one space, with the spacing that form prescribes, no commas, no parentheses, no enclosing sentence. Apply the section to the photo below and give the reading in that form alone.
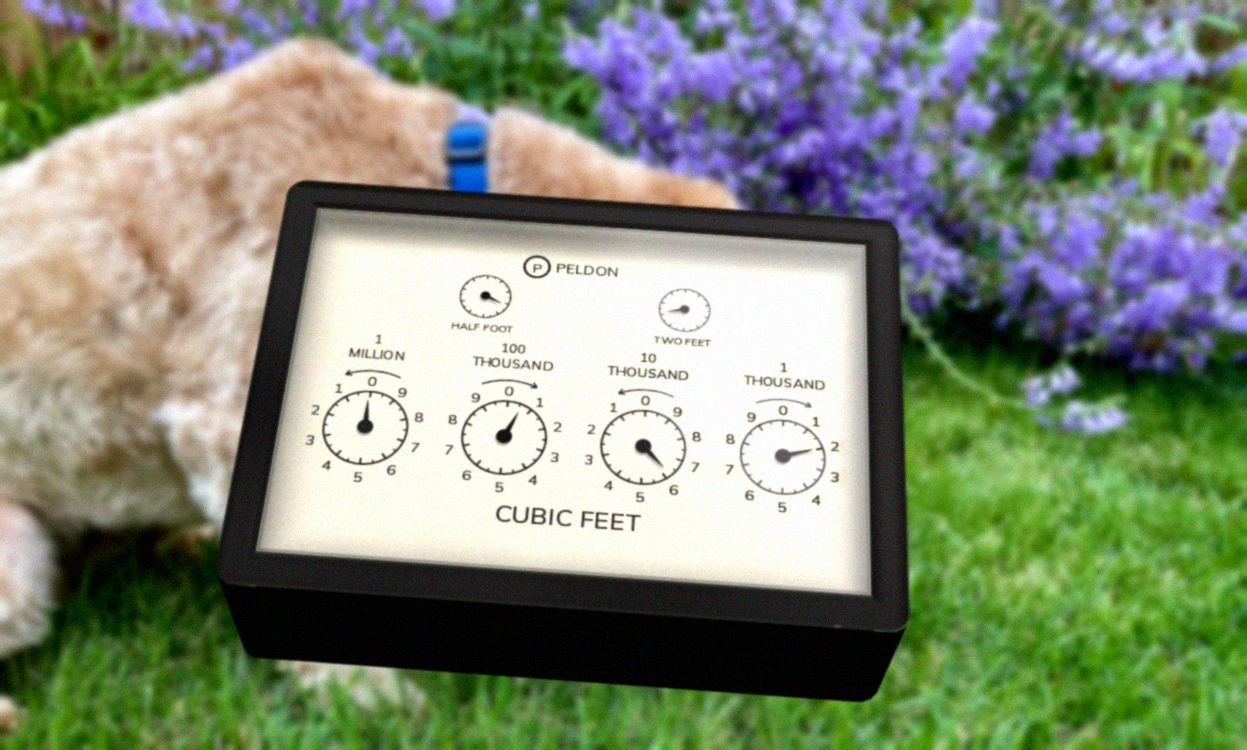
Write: 6200 ft³
